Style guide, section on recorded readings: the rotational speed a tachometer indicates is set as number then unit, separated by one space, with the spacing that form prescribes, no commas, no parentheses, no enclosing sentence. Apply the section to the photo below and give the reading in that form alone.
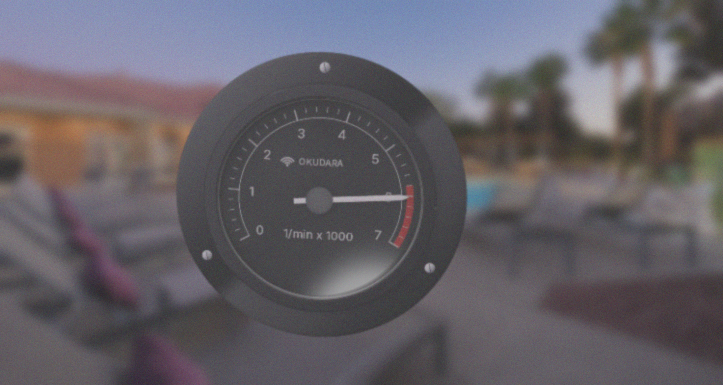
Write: 6000 rpm
